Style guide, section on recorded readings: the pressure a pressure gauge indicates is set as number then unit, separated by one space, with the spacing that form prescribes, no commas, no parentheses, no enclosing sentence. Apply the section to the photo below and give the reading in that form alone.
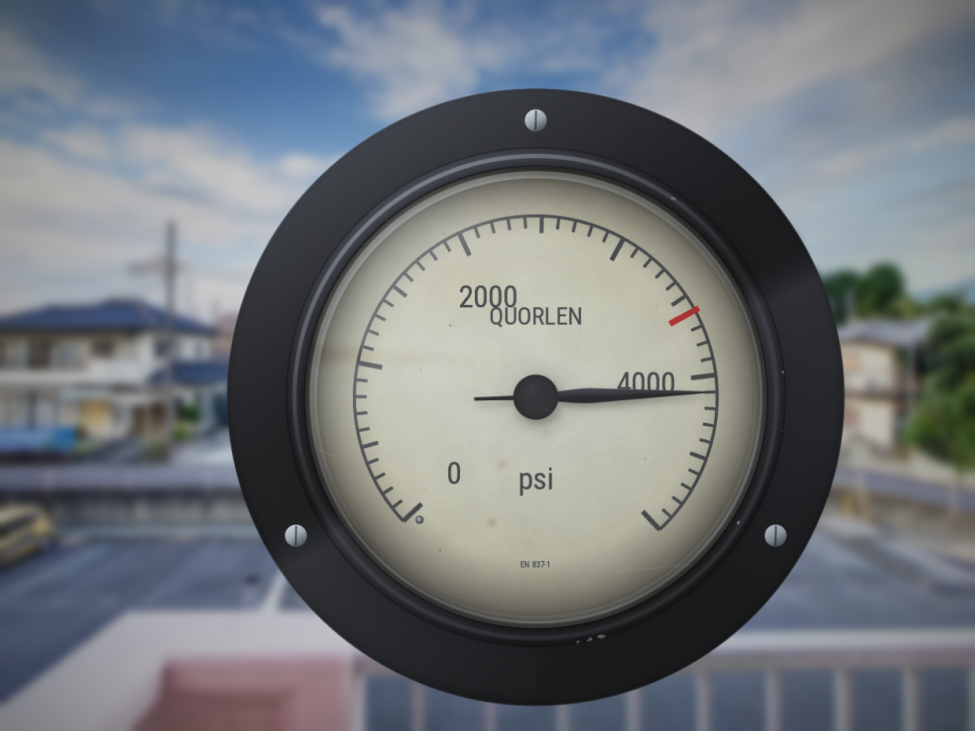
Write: 4100 psi
